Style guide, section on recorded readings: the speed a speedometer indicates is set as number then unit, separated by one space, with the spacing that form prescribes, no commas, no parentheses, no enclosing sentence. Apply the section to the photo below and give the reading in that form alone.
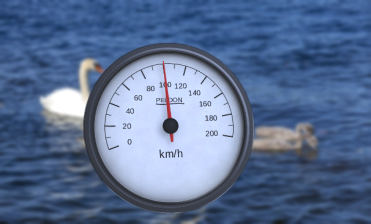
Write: 100 km/h
